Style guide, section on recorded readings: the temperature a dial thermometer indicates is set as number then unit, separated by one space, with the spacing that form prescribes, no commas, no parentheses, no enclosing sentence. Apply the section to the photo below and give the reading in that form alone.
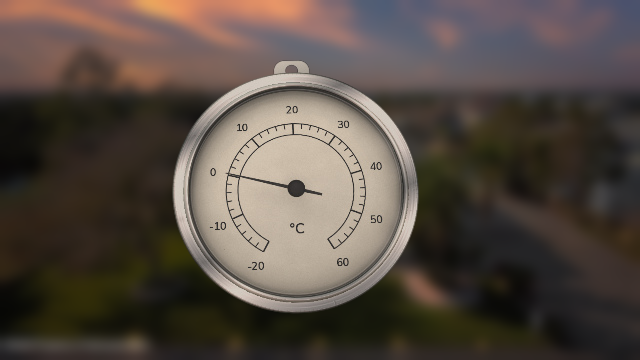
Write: 0 °C
